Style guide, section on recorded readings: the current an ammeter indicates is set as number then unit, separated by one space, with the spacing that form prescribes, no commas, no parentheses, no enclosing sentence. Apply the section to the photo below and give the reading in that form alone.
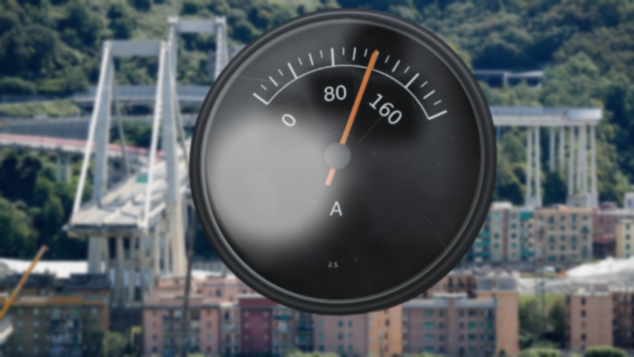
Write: 120 A
